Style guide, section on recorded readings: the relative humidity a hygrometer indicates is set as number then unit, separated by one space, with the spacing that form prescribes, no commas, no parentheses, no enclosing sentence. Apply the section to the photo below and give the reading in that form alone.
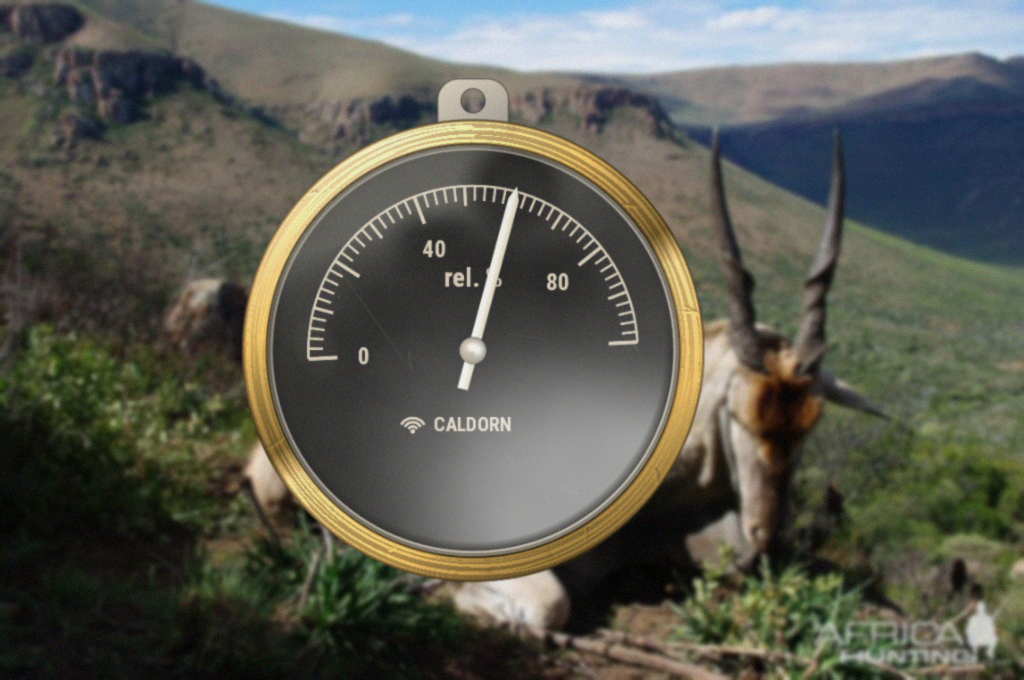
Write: 60 %
